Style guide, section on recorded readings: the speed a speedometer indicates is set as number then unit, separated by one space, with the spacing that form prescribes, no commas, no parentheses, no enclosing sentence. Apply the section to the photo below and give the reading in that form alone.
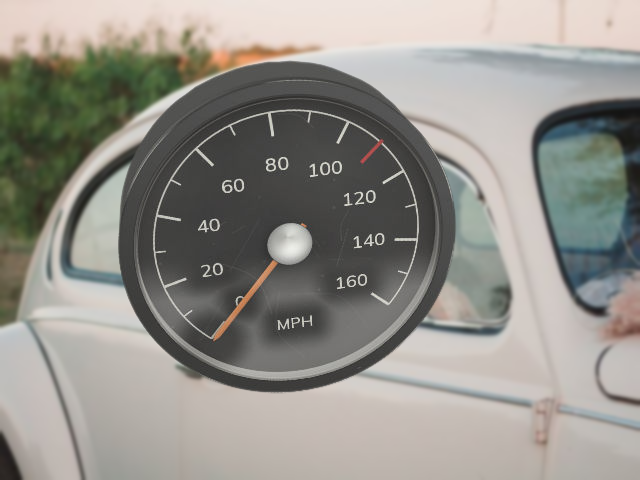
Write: 0 mph
